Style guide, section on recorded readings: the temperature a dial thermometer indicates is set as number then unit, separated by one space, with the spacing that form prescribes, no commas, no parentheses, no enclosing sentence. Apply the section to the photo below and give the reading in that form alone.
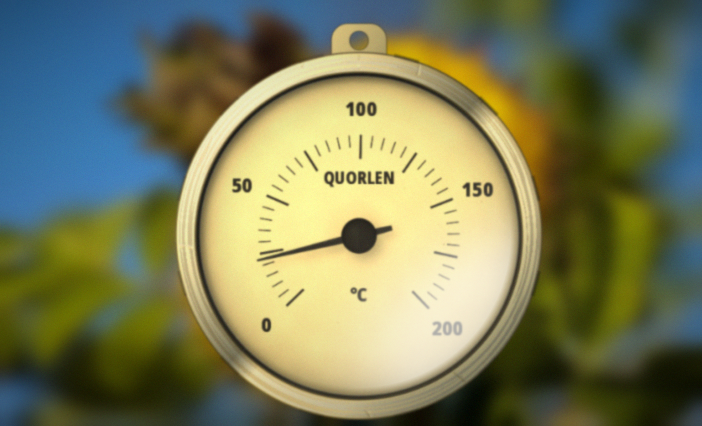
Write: 22.5 °C
